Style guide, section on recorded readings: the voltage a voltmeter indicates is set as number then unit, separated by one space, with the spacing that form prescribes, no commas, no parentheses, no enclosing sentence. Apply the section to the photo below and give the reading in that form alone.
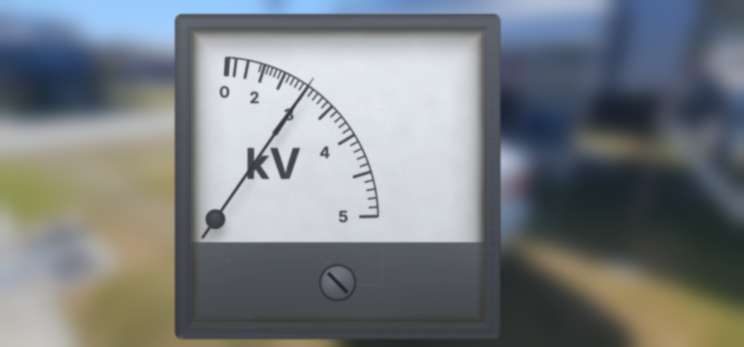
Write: 3 kV
